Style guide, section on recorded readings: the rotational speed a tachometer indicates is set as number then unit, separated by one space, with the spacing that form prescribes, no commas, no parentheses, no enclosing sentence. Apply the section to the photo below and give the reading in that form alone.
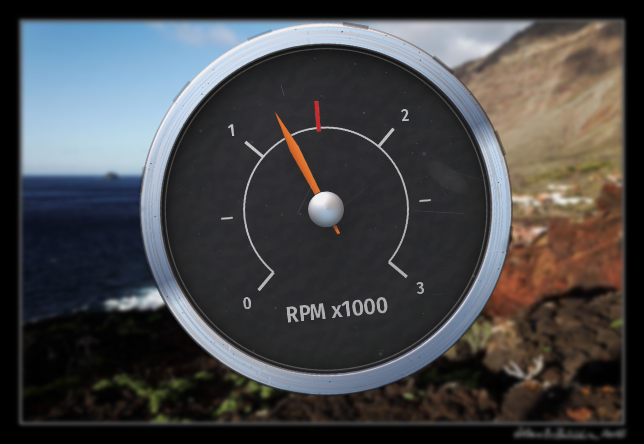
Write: 1250 rpm
